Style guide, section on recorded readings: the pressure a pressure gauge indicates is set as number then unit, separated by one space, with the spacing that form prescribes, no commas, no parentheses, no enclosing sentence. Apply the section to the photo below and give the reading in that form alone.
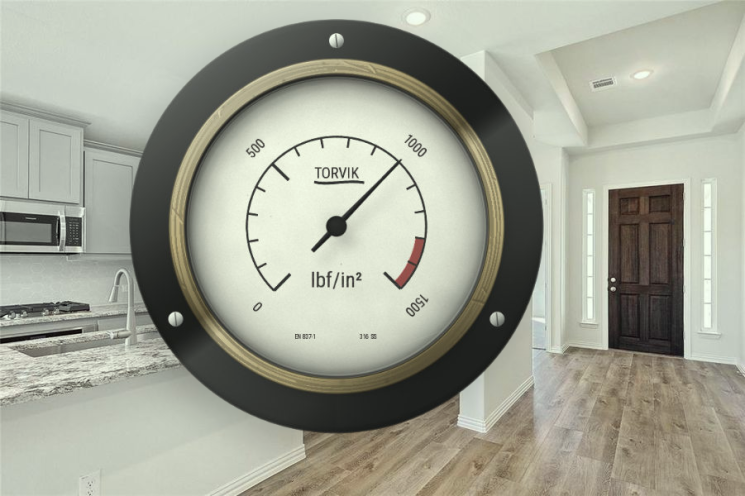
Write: 1000 psi
